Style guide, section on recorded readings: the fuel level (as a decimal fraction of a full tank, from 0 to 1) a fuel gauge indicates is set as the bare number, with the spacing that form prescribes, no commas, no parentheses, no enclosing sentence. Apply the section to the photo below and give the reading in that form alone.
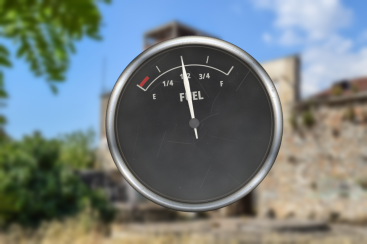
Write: 0.5
